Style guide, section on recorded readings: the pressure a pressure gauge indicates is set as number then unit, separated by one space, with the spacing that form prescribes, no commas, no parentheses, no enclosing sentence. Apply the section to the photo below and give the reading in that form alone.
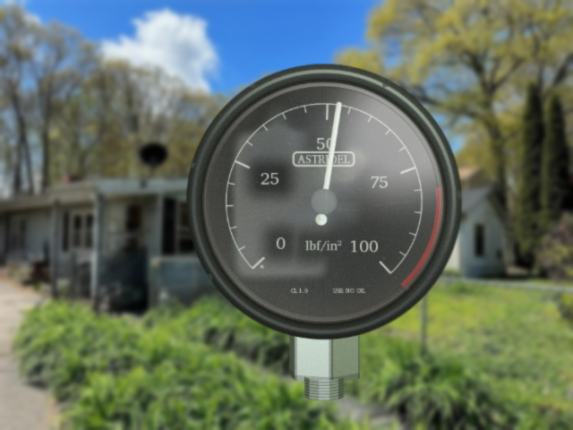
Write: 52.5 psi
